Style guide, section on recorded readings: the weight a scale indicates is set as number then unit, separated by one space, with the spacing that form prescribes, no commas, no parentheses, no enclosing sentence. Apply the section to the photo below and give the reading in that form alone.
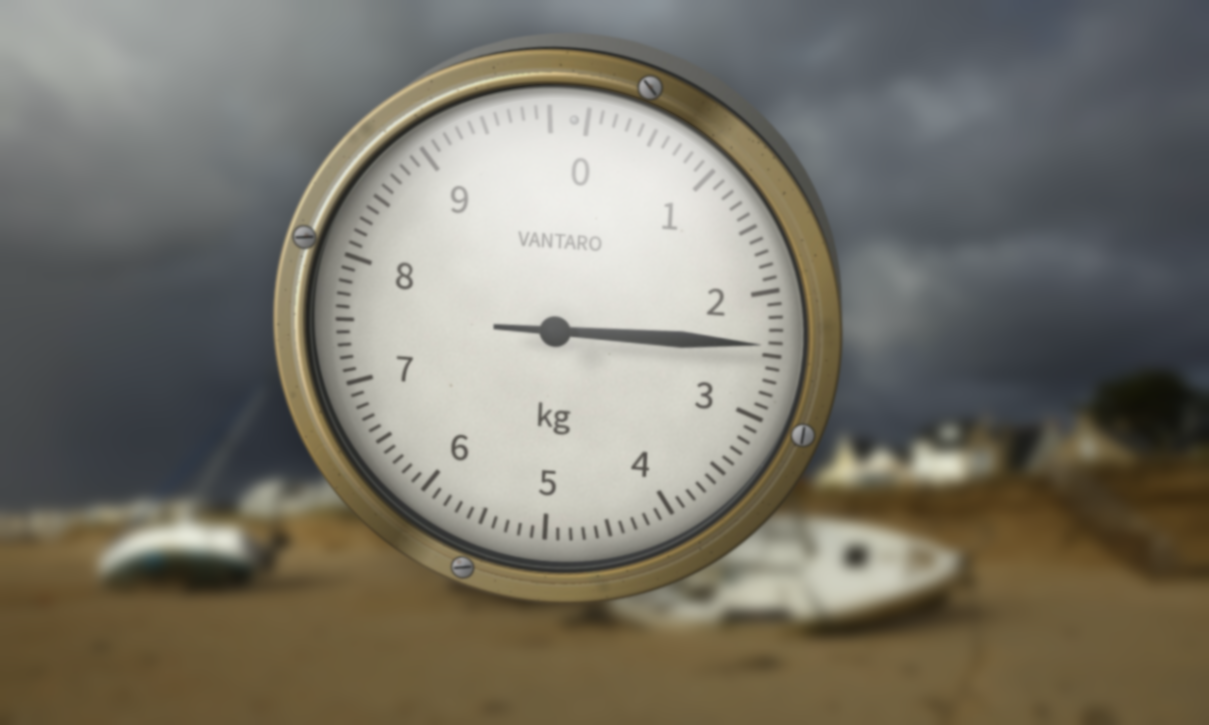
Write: 2.4 kg
